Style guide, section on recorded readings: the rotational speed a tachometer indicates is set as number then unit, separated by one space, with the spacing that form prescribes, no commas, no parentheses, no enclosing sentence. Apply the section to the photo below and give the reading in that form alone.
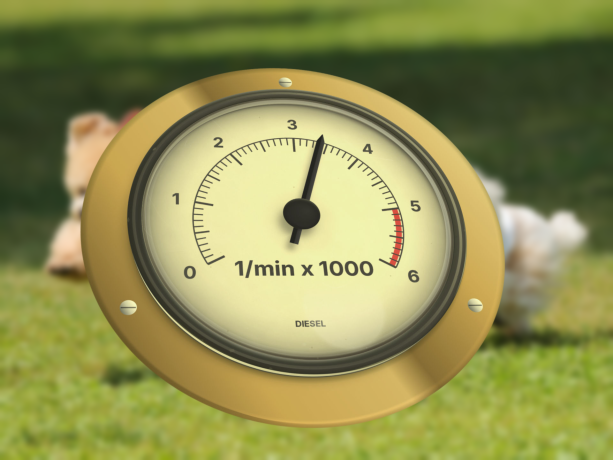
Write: 3400 rpm
